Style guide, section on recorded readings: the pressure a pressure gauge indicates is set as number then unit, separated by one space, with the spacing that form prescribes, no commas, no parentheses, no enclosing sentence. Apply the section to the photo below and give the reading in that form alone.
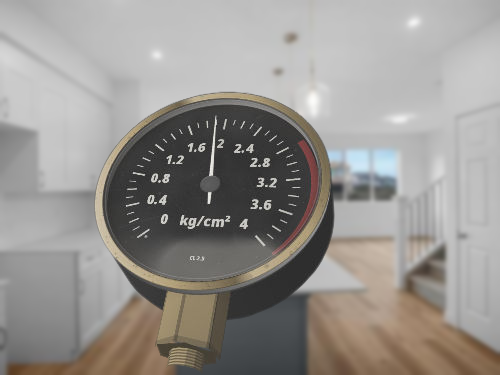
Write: 1.9 kg/cm²
